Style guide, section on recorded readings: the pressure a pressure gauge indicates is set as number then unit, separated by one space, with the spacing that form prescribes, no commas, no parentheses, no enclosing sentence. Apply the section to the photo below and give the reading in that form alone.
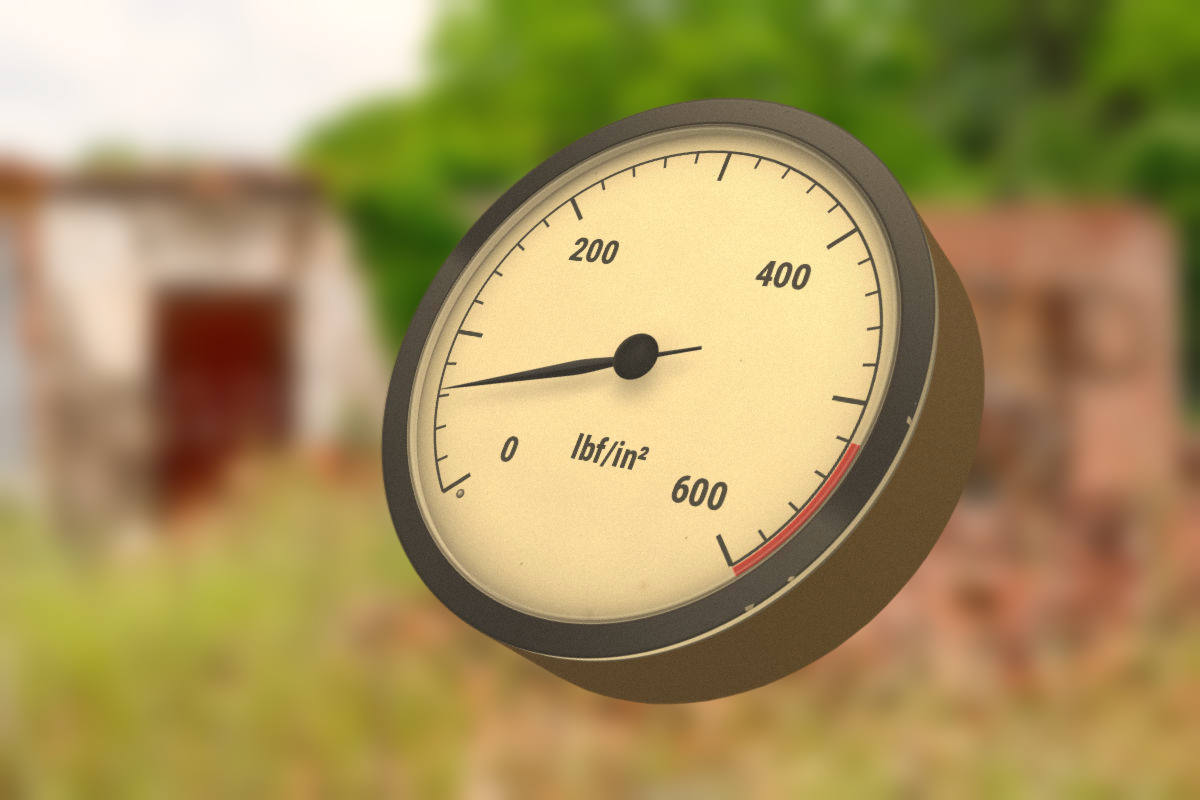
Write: 60 psi
